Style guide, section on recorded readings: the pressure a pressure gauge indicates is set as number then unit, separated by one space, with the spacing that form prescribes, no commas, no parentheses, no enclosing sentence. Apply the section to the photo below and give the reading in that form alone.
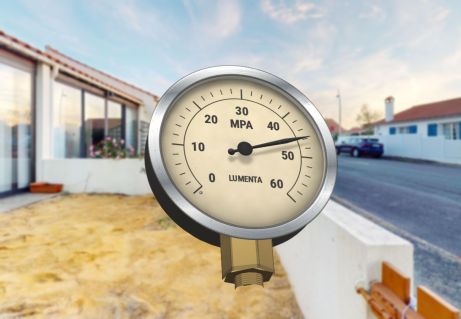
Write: 46 MPa
